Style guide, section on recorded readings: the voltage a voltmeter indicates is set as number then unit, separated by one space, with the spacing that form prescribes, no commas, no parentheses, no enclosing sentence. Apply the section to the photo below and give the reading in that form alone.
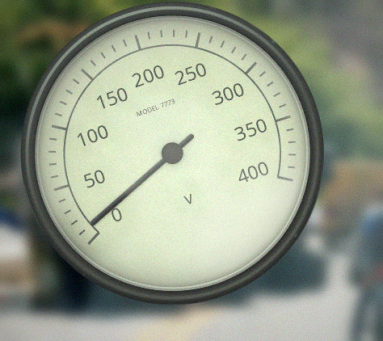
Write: 10 V
